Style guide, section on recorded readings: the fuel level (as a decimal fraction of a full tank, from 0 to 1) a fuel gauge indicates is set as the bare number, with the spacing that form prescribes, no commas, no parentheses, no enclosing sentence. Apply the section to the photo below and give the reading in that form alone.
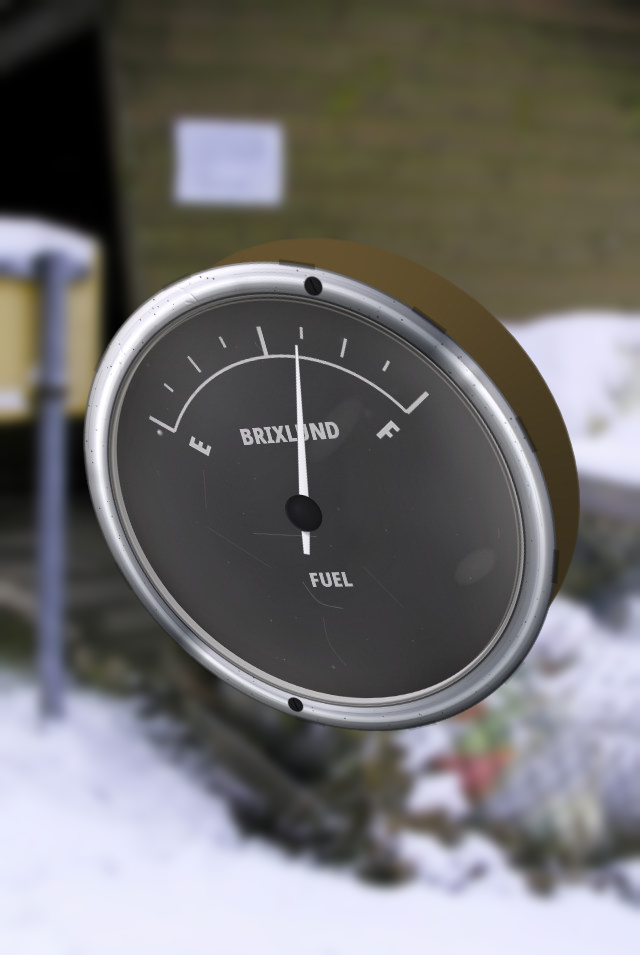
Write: 0.625
